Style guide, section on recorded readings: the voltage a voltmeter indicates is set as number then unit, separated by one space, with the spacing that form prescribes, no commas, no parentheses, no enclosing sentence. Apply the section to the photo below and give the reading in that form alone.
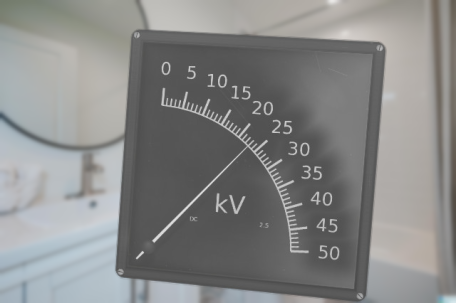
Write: 23 kV
